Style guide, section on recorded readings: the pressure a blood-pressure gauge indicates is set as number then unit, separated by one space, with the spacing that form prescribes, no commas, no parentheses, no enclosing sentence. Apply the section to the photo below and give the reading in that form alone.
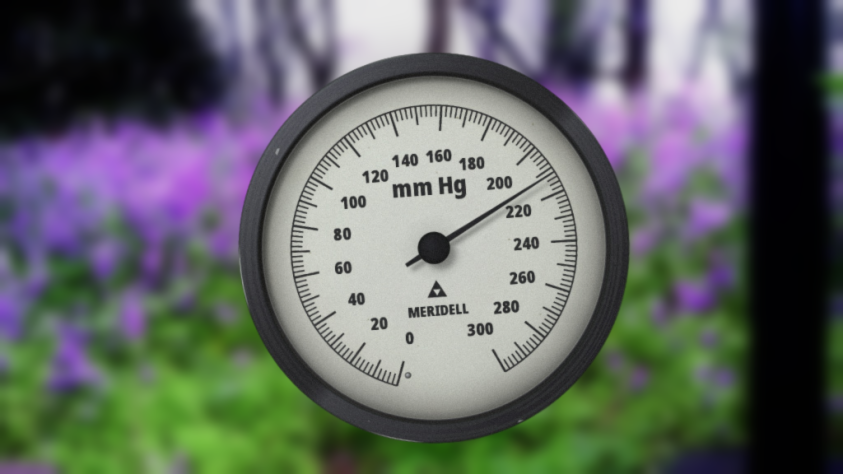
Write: 212 mmHg
